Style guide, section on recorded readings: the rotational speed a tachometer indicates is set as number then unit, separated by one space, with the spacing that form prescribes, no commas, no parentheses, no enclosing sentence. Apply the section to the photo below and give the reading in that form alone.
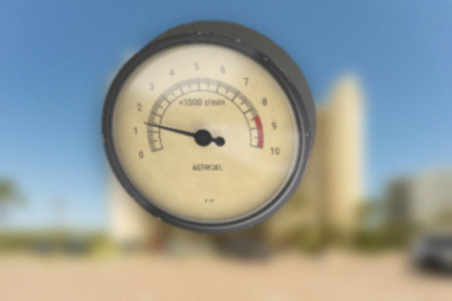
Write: 1500 rpm
